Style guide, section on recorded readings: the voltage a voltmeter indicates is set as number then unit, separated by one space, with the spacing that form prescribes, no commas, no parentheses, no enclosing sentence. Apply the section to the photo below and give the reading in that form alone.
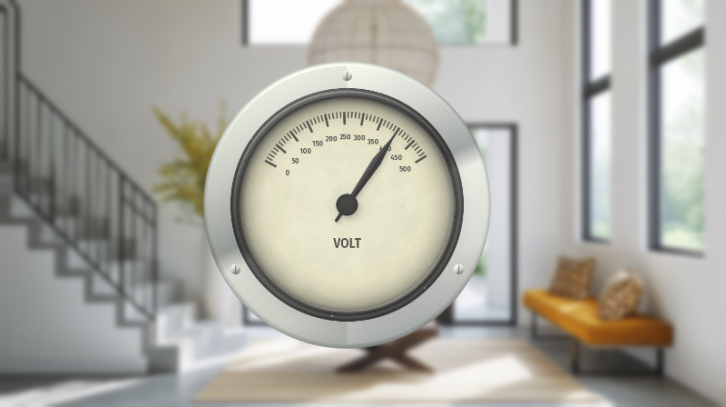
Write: 400 V
